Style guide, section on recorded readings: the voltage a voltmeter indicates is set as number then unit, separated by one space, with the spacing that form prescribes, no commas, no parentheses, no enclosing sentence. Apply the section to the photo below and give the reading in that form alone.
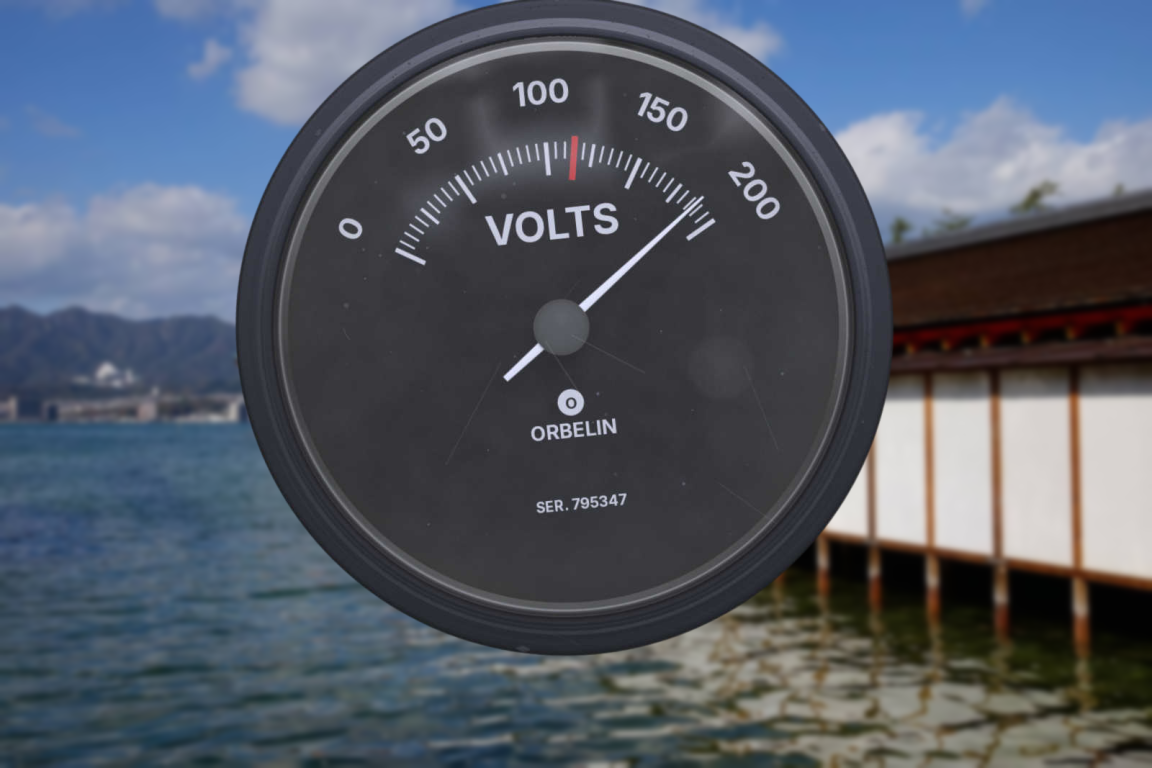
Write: 187.5 V
